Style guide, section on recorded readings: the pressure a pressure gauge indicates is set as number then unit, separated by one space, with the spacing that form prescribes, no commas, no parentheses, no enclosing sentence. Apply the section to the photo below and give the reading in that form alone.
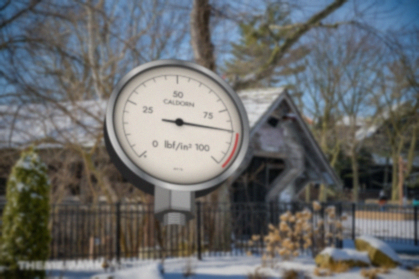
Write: 85 psi
